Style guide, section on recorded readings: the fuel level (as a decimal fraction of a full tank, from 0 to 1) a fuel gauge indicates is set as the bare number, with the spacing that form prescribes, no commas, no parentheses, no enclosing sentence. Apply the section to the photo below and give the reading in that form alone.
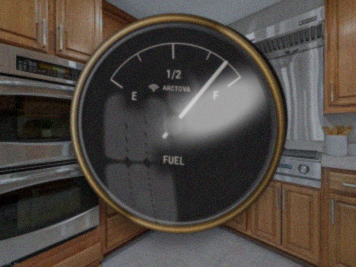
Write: 0.875
